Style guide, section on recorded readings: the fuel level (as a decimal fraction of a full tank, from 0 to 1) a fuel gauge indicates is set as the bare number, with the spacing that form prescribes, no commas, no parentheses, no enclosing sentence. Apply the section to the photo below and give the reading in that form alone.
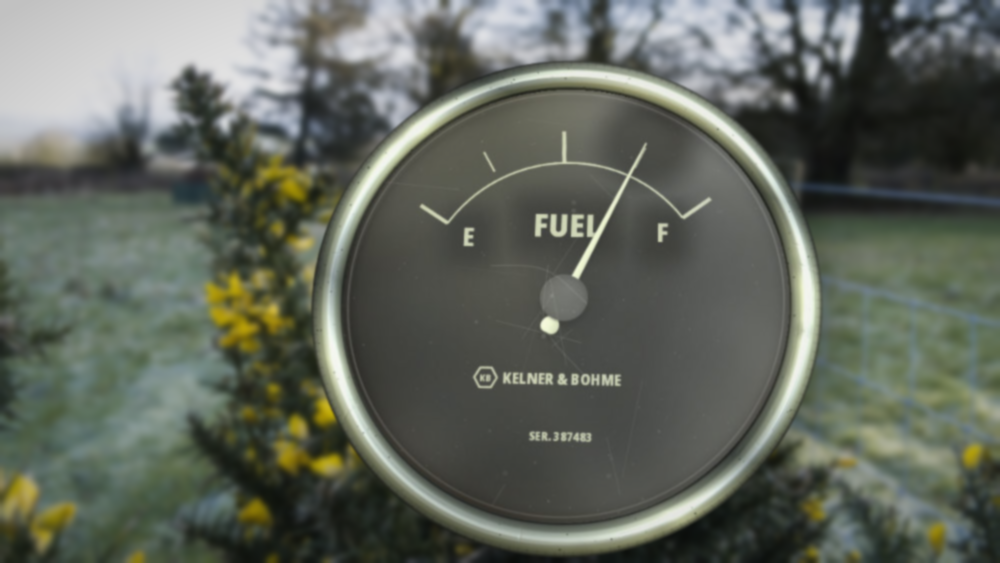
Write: 0.75
